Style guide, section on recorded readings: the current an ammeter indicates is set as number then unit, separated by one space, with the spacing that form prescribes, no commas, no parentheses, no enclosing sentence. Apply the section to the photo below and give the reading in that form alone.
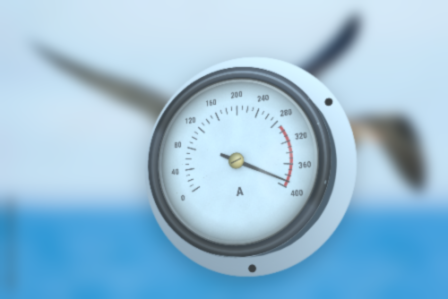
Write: 390 A
